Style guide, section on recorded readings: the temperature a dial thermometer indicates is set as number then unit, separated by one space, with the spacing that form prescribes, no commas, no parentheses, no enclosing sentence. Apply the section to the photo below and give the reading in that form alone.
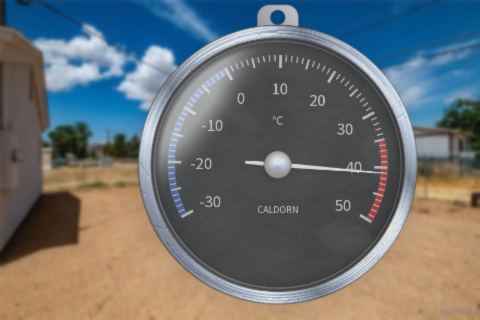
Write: 41 °C
